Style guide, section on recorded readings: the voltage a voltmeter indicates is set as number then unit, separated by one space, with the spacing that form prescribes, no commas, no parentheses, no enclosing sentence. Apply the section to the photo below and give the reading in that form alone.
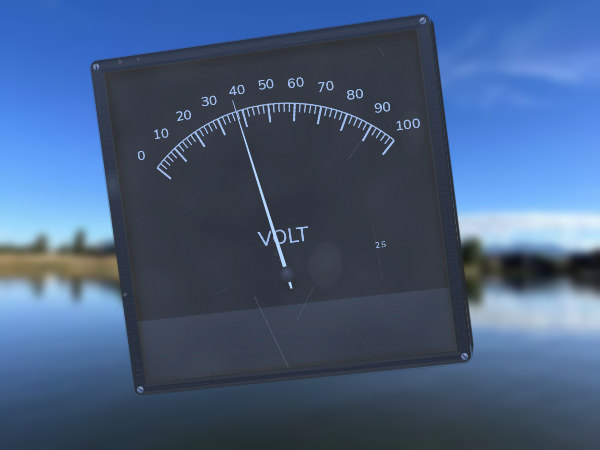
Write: 38 V
